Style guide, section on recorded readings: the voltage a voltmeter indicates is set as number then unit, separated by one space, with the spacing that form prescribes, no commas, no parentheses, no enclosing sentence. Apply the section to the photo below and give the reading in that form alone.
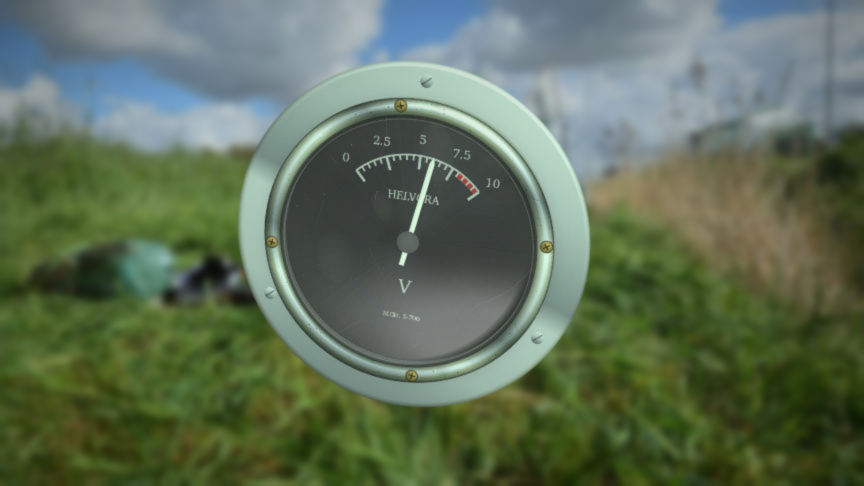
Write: 6 V
